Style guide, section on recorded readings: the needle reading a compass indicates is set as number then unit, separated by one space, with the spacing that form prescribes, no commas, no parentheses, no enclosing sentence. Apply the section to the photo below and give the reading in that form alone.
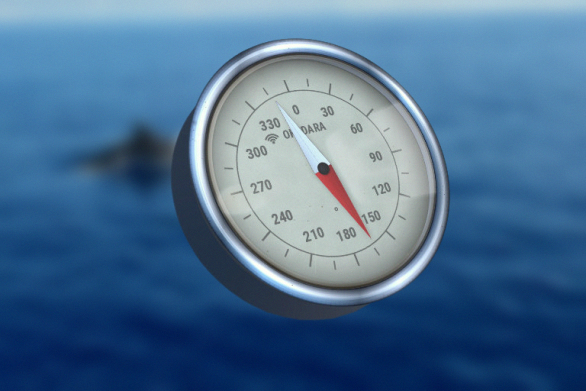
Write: 165 °
